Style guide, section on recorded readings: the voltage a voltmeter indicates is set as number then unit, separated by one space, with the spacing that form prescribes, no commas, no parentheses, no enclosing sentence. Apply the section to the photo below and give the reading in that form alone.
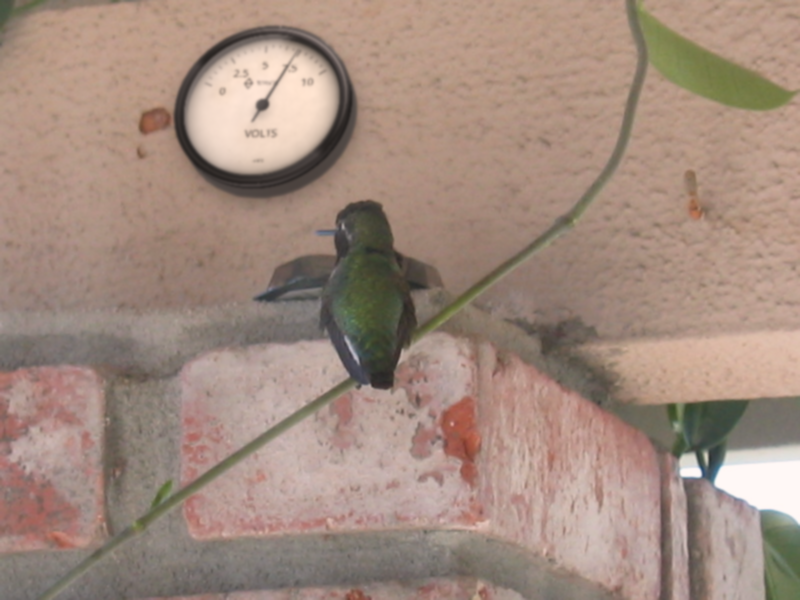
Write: 7.5 V
